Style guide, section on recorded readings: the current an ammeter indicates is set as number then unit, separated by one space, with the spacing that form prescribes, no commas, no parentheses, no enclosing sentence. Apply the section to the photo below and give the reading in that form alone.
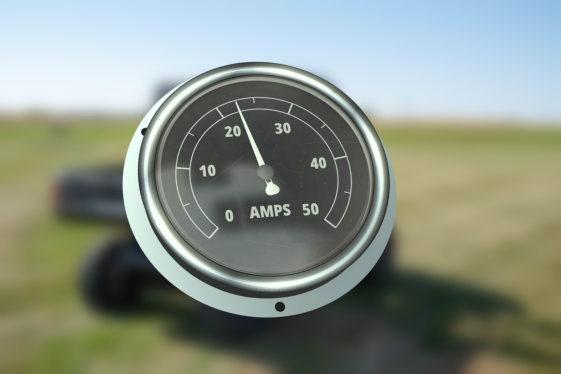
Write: 22.5 A
